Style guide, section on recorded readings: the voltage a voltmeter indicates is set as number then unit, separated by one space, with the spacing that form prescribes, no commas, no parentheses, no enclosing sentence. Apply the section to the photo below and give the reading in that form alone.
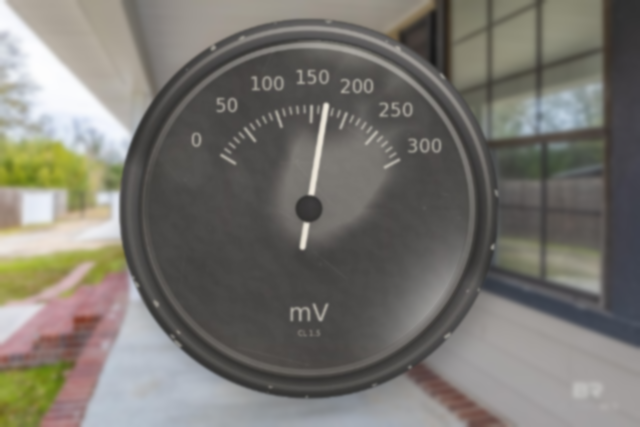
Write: 170 mV
